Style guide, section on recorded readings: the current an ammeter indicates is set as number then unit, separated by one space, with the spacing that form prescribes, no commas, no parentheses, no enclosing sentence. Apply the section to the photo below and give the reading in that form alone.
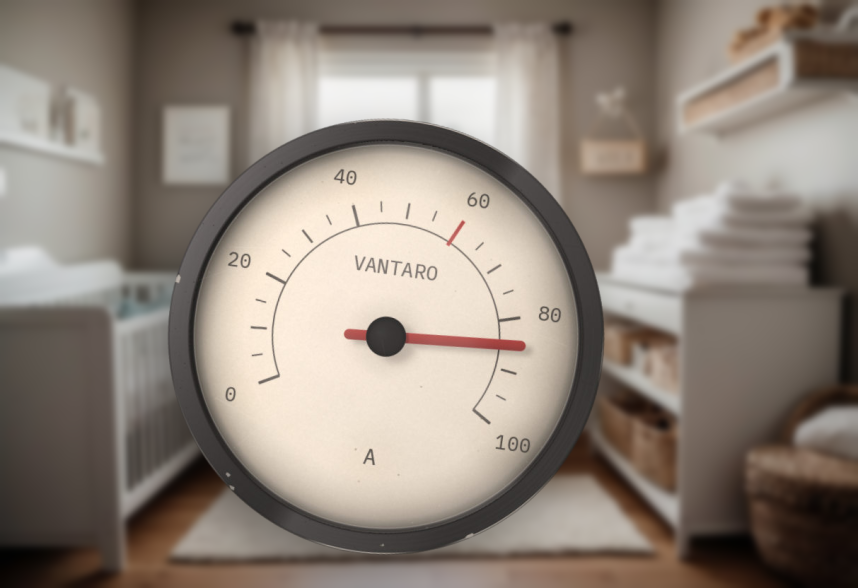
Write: 85 A
